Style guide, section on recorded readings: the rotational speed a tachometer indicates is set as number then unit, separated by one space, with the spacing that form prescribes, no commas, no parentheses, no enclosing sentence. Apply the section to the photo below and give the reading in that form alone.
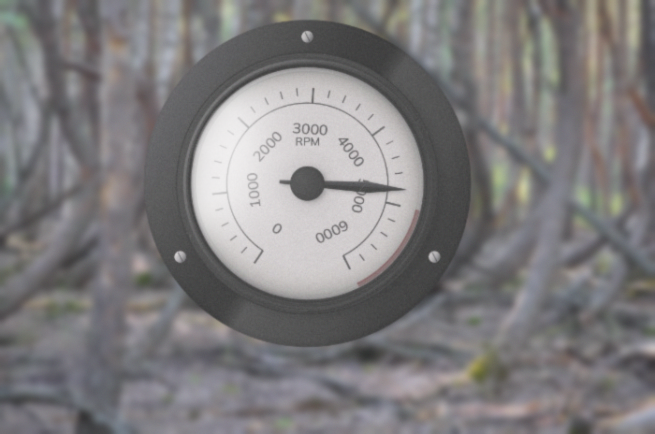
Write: 4800 rpm
